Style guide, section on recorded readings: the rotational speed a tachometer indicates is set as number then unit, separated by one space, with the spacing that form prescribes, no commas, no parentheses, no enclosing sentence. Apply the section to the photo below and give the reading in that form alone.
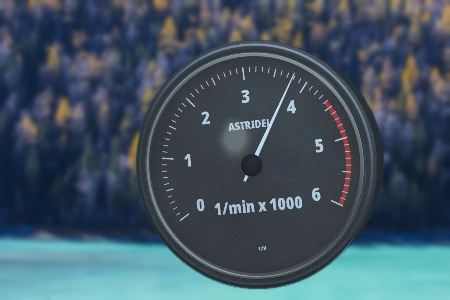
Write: 3800 rpm
